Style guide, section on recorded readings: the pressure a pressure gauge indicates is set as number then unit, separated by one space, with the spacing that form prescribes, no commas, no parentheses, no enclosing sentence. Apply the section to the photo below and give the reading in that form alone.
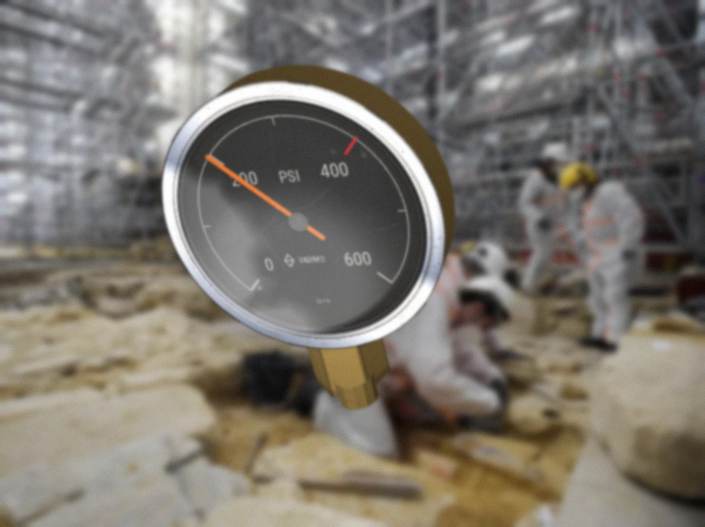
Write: 200 psi
